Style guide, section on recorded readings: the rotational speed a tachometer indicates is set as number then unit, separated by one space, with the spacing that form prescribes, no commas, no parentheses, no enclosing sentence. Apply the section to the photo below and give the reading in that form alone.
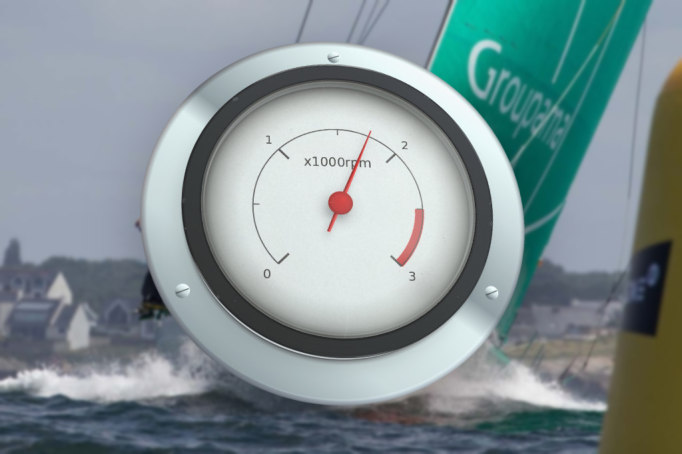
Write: 1750 rpm
